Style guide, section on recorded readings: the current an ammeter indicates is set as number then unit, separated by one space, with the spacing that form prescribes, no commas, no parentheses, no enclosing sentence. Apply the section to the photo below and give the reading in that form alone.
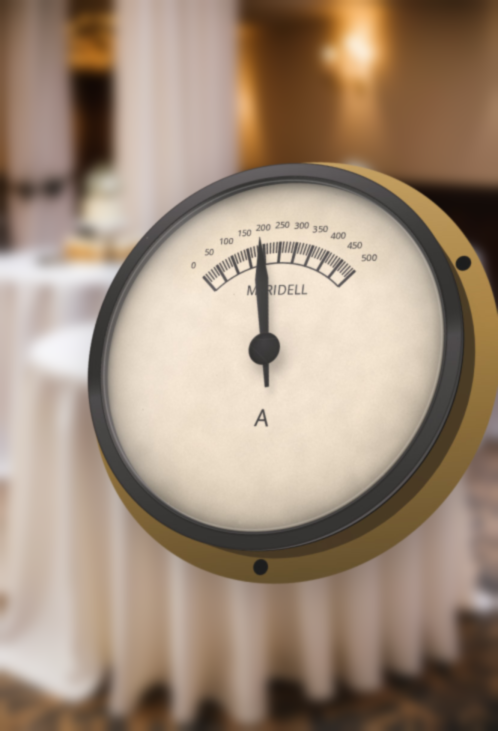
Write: 200 A
